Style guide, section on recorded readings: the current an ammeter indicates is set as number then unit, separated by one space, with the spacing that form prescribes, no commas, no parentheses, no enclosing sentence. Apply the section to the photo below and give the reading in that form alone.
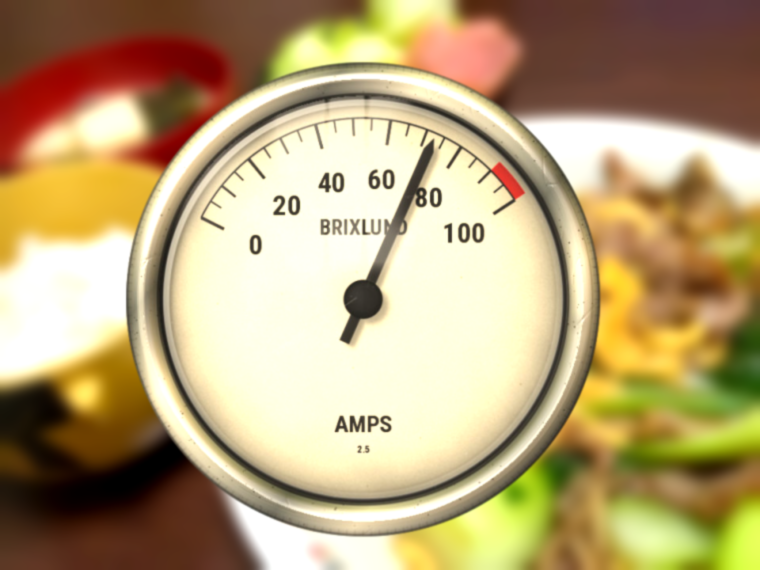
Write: 72.5 A
